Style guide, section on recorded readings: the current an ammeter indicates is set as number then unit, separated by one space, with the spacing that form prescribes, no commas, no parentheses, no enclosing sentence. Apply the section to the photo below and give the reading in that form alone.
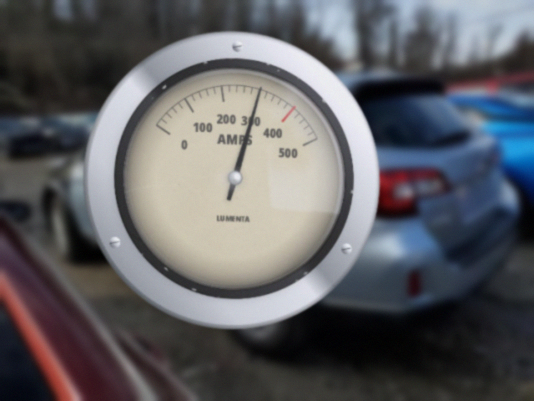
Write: 300 A
